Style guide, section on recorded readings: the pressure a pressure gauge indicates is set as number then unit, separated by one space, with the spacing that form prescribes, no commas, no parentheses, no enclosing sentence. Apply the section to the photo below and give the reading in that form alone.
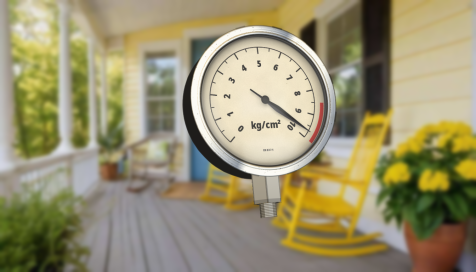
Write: 9.75 kg/cm²
